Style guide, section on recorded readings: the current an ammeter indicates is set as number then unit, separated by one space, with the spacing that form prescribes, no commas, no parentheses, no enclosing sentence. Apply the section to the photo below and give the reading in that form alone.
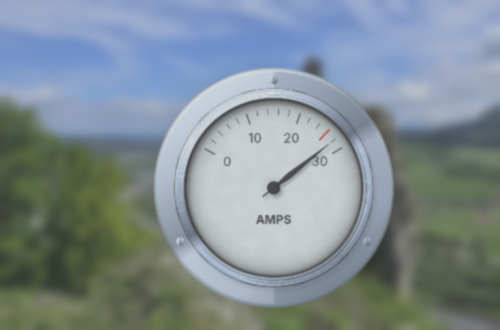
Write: 28 A
